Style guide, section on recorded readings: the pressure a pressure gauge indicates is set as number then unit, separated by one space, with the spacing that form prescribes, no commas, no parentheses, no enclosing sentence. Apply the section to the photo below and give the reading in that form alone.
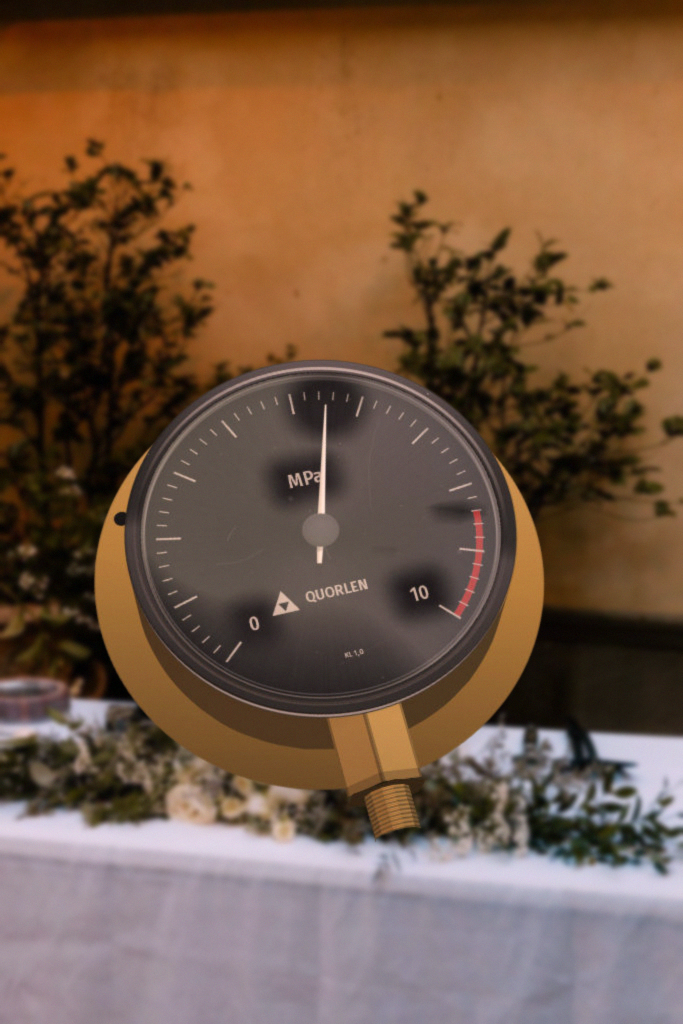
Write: 5.5 MPa
